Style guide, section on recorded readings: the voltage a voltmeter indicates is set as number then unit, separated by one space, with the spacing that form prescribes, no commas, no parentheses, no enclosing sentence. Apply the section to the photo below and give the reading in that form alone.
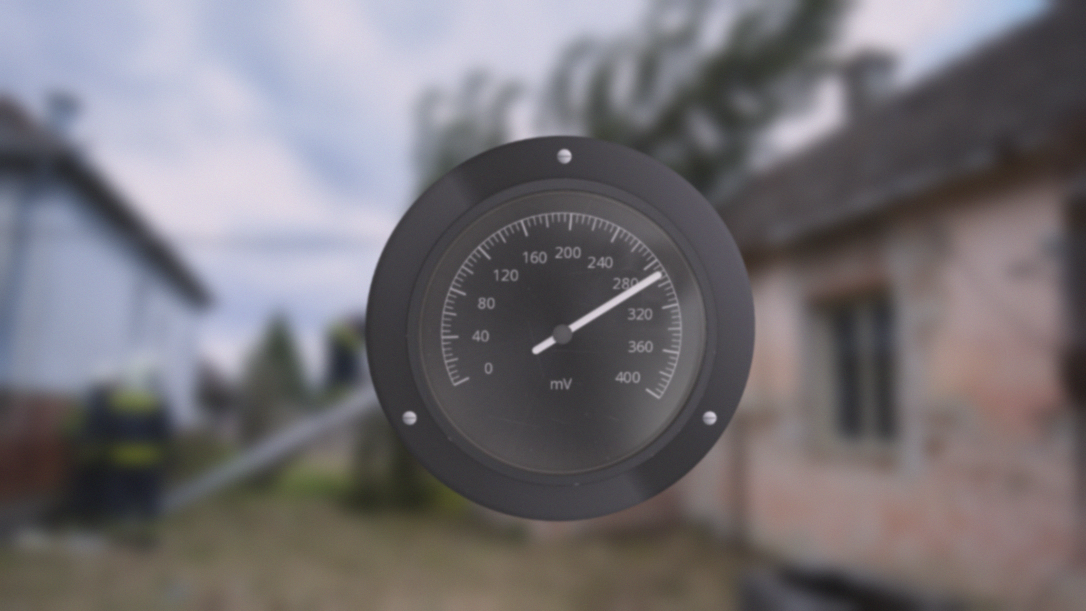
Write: 290 mV
